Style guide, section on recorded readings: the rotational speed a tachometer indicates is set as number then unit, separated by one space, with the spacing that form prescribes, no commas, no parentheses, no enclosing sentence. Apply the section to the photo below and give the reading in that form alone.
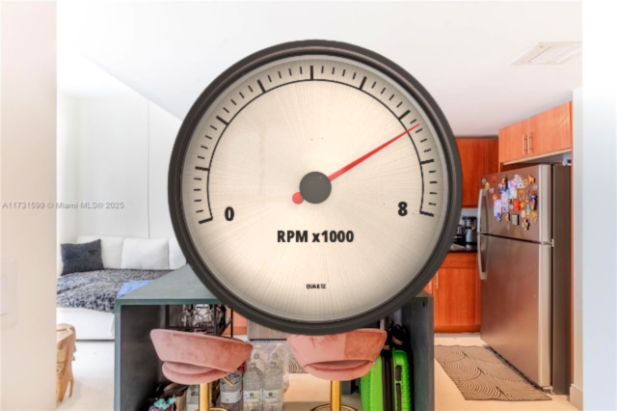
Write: 6300 rpm
